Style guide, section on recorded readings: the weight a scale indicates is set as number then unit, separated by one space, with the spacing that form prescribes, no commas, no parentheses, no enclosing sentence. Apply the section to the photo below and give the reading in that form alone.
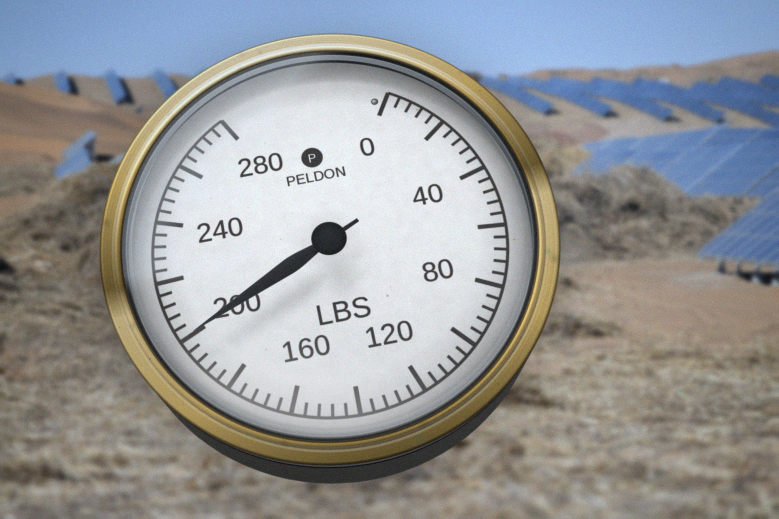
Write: 200 lb
